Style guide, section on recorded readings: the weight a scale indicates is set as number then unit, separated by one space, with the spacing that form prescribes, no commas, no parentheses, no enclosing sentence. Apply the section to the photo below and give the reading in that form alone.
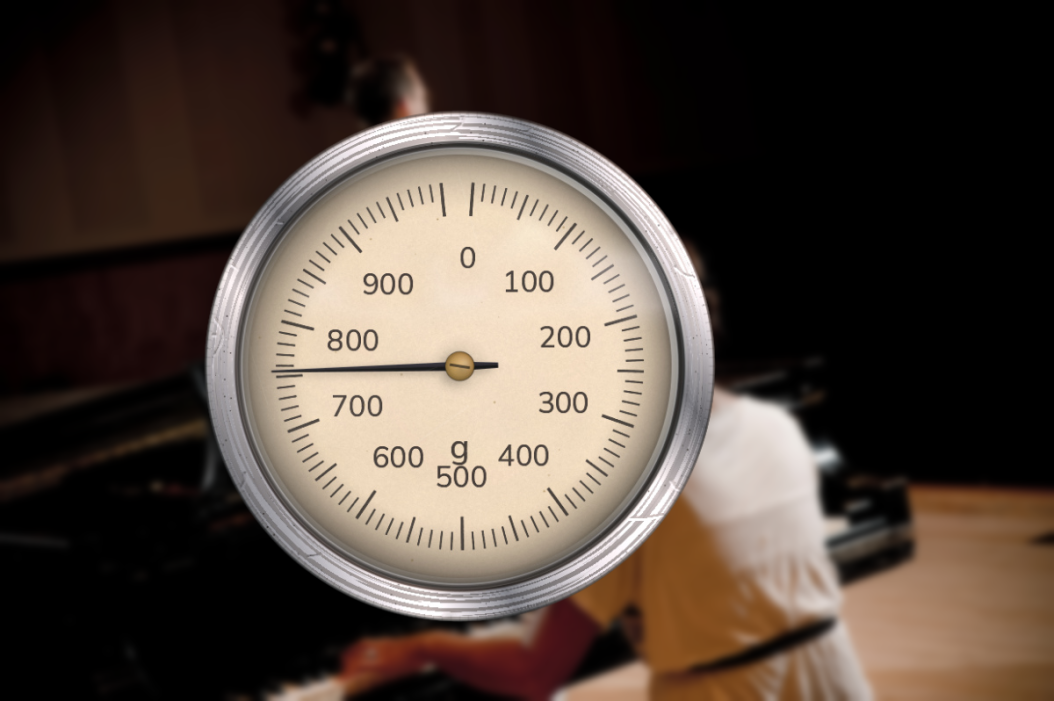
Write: 755 g
